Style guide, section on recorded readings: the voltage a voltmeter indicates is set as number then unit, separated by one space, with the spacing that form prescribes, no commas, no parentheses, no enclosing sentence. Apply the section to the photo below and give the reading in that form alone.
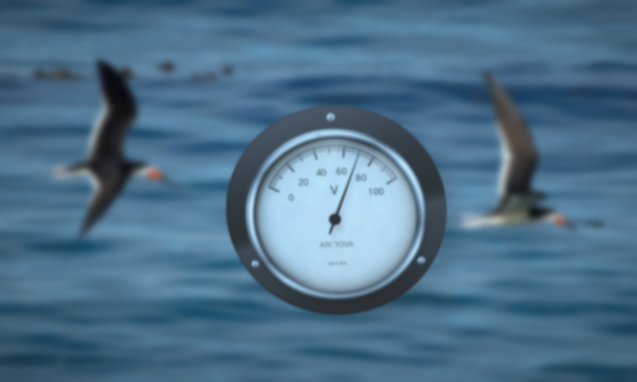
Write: 70 V
